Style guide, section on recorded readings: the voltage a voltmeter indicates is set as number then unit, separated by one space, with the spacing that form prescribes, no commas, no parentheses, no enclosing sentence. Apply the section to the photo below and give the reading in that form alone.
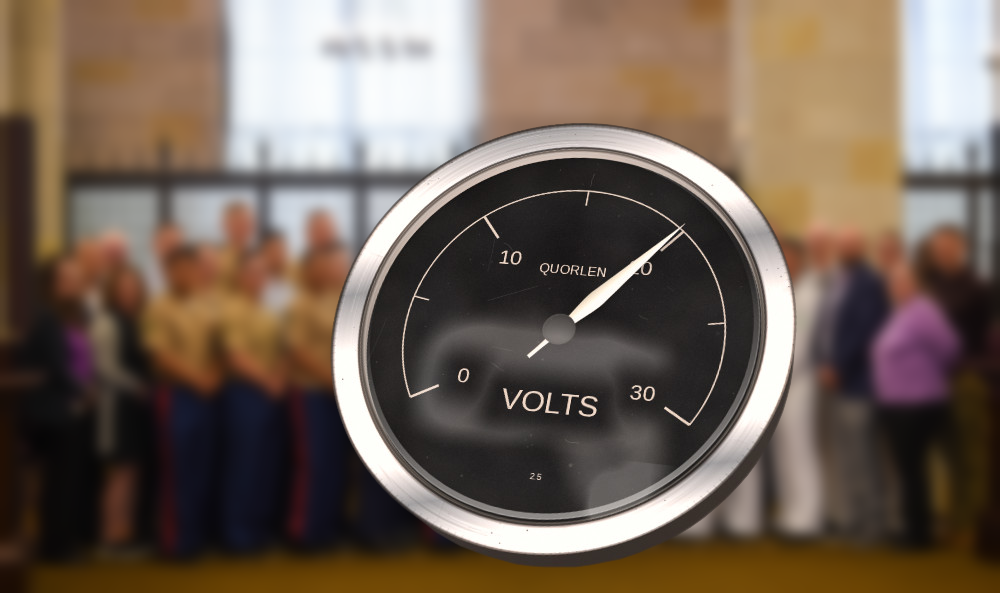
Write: 20 V
